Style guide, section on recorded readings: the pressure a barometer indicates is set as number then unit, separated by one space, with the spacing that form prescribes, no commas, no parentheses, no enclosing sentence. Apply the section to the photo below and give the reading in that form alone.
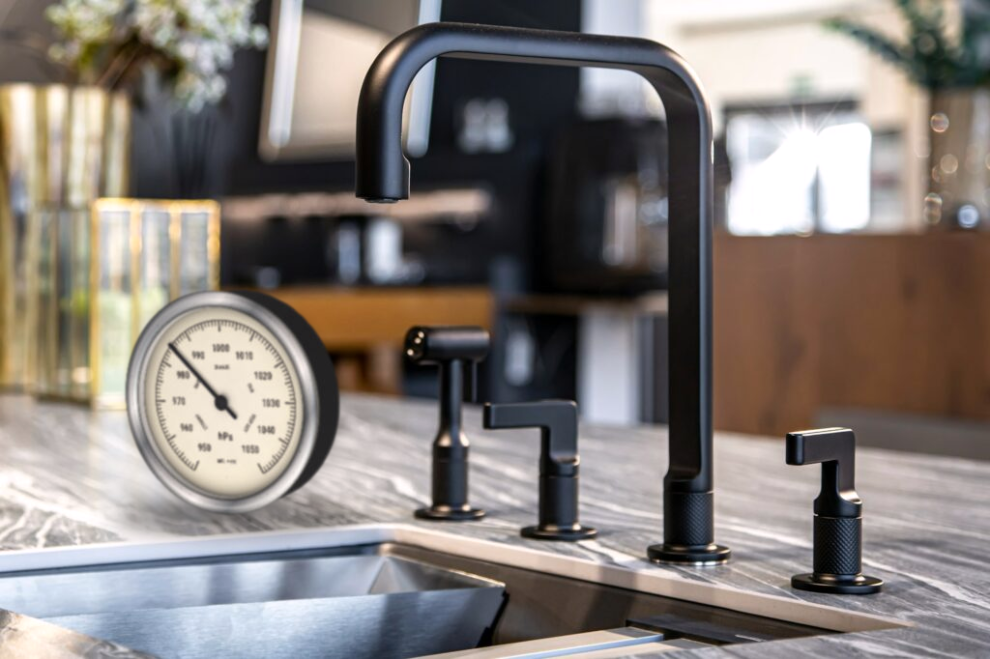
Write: 985 hPa
